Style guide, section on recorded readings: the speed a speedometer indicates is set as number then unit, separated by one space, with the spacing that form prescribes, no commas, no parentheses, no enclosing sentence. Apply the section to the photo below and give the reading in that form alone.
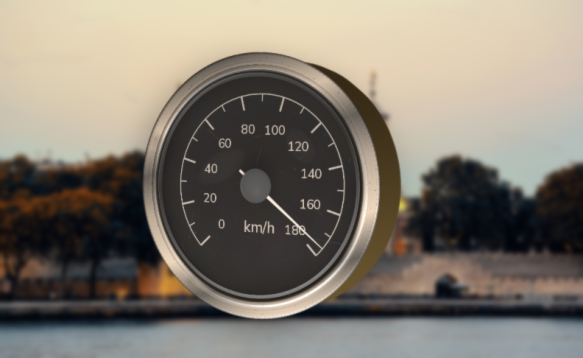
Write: 175 km/h
